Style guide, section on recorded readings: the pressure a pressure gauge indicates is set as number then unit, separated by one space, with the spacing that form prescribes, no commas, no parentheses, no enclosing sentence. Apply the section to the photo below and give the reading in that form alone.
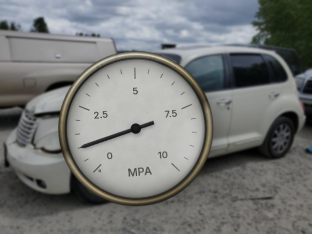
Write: 1 MPa
